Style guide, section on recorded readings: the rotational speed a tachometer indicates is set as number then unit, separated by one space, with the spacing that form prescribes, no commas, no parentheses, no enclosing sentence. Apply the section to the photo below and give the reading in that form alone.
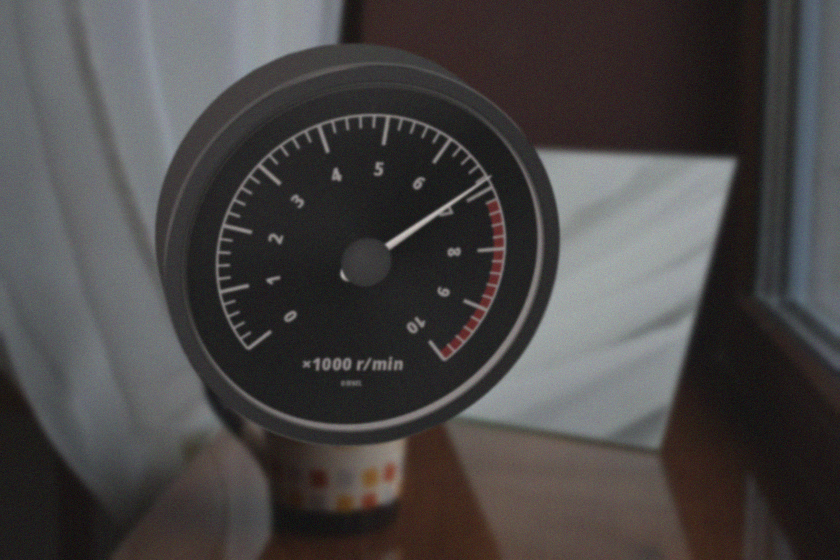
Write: 6800 rpm
